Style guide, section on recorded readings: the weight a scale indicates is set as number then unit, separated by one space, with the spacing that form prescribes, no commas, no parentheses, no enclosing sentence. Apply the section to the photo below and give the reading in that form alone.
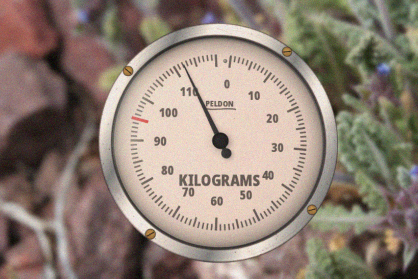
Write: 112 kg
